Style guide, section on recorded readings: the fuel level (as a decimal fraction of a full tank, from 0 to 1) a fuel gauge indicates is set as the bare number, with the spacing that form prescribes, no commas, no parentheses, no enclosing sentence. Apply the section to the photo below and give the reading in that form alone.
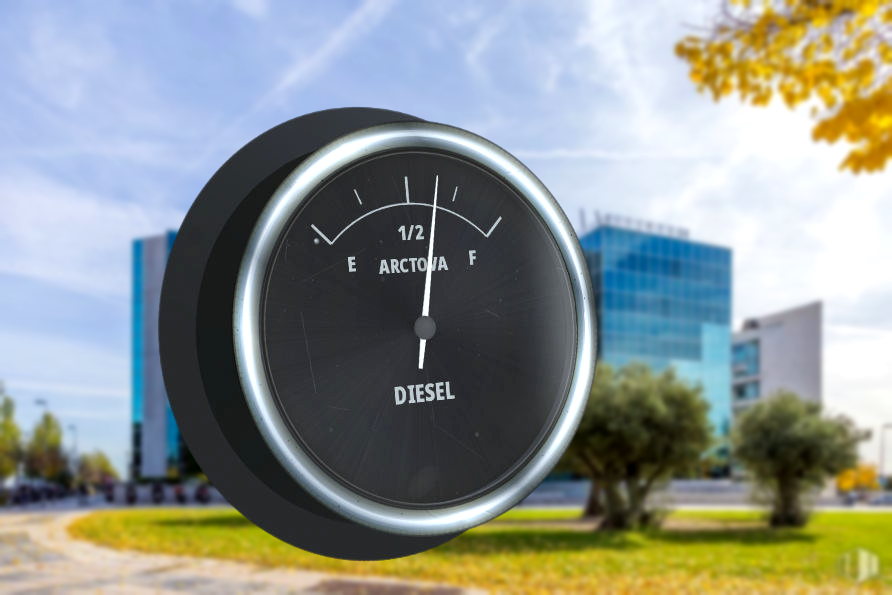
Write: 0.625
